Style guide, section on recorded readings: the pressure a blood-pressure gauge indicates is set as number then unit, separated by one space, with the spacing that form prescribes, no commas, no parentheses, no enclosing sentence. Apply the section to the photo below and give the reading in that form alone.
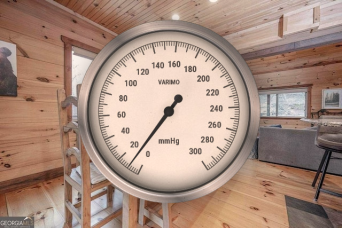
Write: 10 mmHg
